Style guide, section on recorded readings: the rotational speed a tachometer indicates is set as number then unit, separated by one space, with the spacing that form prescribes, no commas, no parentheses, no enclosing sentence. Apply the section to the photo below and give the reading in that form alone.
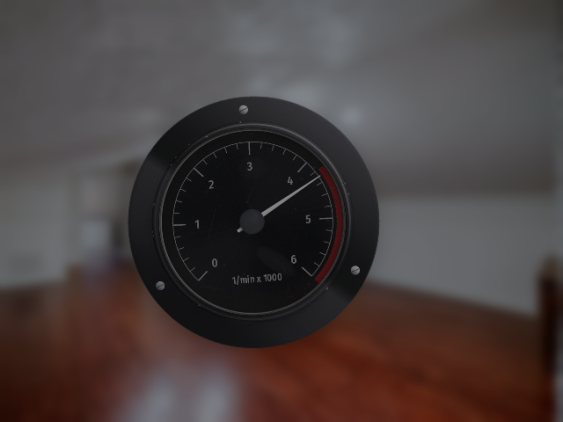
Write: 4300 rpm
